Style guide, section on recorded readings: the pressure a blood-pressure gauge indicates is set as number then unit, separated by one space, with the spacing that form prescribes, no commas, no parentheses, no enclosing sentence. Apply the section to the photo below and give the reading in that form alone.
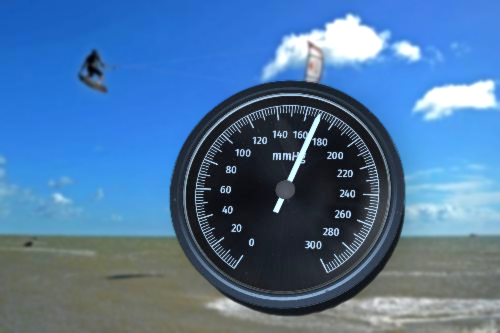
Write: 170 mmHg
